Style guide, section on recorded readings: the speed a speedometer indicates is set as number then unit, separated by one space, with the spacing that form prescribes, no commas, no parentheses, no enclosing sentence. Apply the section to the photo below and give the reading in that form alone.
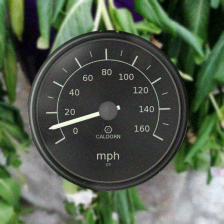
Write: 10 mph
